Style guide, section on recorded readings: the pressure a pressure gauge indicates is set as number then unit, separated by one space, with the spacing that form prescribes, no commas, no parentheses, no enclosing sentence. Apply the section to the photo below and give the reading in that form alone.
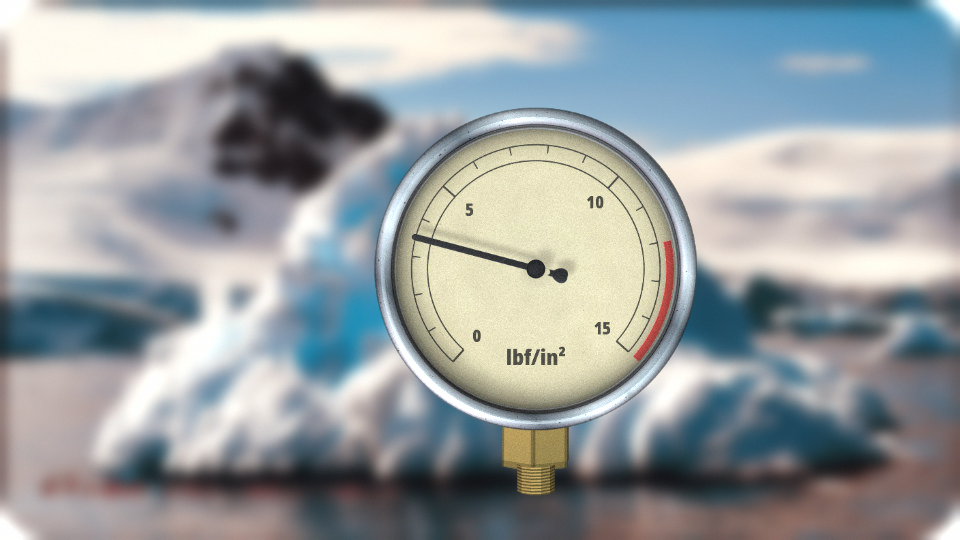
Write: 3.5 psi
